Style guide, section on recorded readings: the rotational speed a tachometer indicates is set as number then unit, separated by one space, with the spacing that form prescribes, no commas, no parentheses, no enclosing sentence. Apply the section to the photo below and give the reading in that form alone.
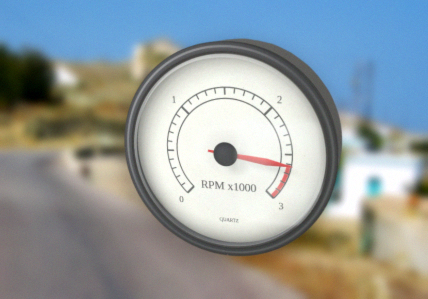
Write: 2600 rpm
